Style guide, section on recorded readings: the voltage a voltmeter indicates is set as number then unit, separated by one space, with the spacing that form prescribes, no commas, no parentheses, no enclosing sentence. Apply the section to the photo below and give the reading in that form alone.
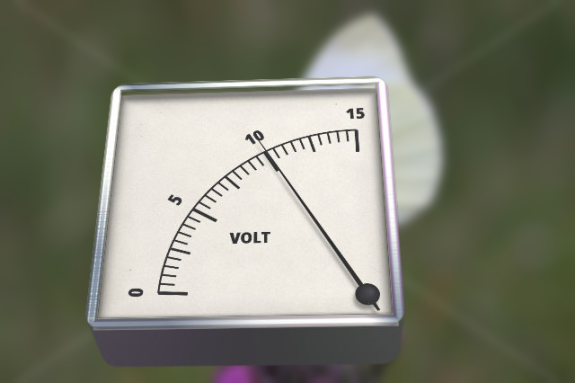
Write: 10 V
